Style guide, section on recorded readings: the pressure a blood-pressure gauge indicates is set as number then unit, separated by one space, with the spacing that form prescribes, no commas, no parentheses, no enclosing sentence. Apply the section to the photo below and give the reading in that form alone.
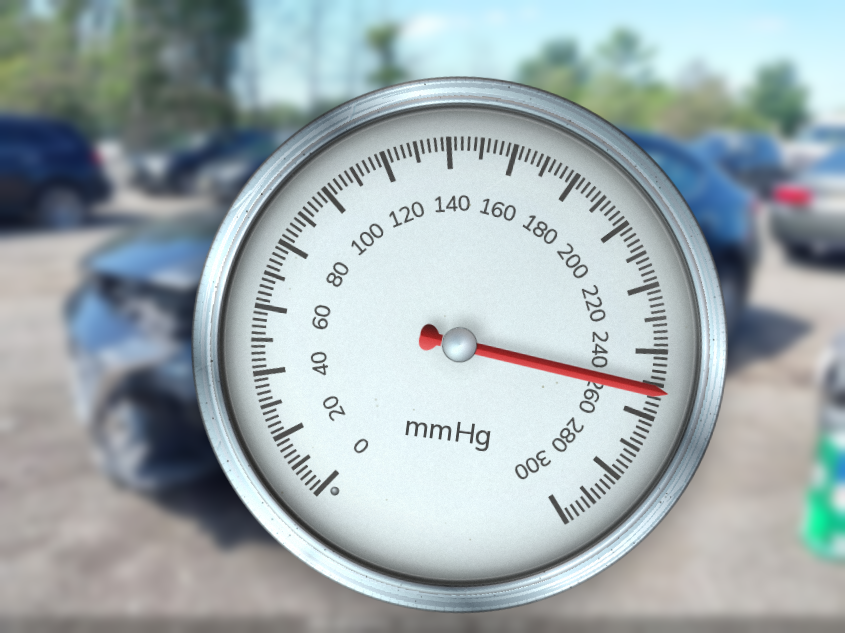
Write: 252 mmHg
